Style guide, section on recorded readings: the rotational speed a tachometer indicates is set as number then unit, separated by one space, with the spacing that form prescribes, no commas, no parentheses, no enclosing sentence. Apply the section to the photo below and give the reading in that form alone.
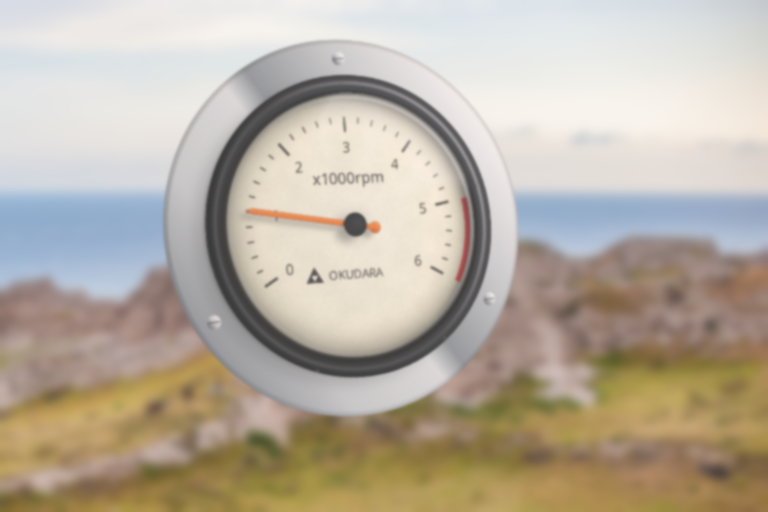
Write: 1000 rpm
